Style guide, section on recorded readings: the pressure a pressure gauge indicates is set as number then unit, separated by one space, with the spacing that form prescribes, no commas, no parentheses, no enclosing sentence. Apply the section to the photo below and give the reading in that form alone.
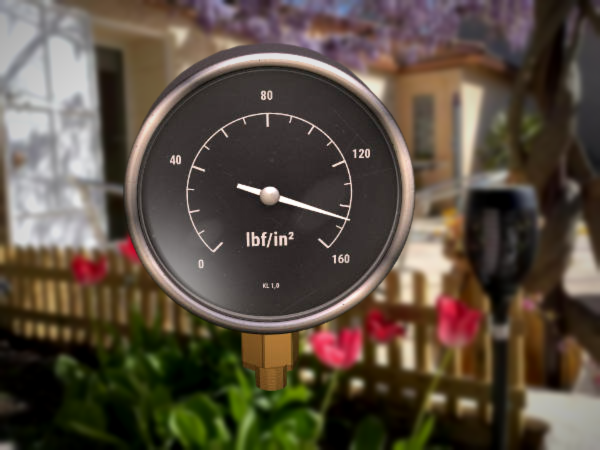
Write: 145 psi
